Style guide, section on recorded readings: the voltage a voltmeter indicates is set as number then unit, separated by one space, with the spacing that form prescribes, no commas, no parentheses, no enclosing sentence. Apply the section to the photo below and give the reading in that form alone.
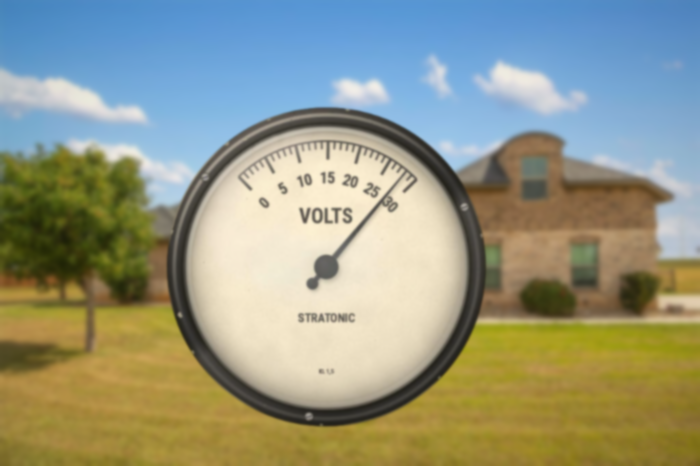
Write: 28 V
